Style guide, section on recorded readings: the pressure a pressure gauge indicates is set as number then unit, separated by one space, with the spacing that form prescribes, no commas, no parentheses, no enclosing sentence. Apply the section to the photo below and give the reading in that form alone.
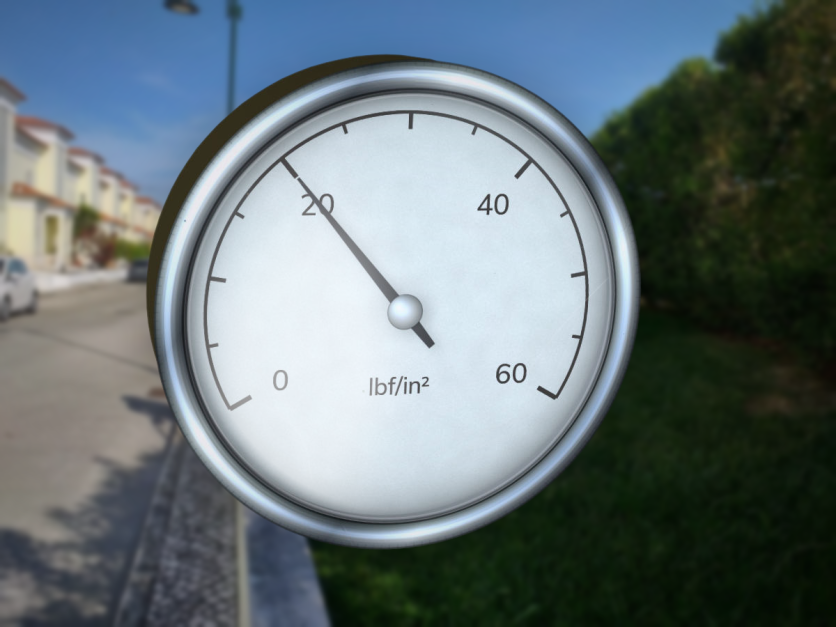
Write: 20 psi
